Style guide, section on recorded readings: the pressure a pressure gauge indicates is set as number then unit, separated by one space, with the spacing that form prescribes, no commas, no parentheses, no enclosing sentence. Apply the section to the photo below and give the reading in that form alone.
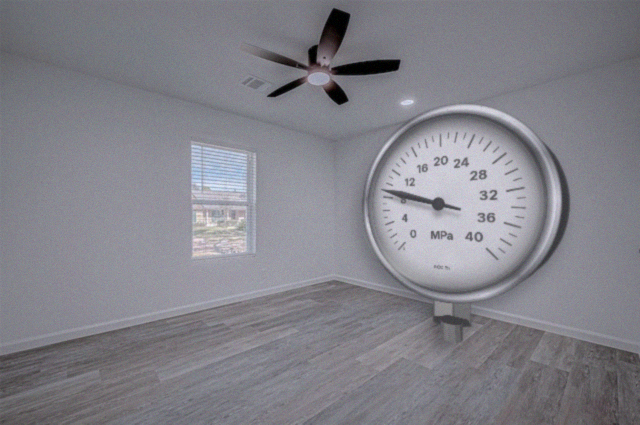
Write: 9 MPa
